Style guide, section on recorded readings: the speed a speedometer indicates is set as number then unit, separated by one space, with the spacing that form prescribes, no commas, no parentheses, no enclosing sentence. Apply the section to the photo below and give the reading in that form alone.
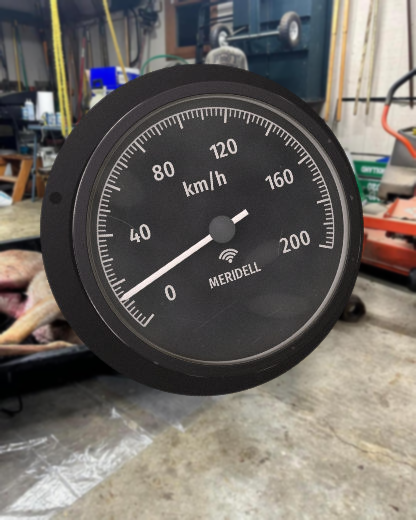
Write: 14 km/h
